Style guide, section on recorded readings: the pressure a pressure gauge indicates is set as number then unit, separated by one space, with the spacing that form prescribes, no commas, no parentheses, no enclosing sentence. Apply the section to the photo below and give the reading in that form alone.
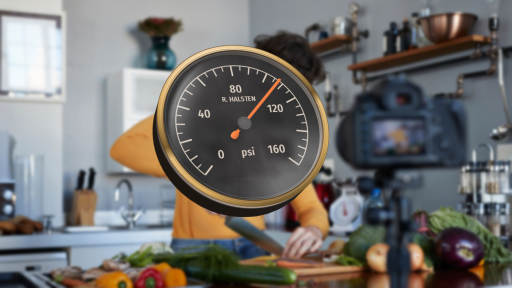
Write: 107.5 psi
